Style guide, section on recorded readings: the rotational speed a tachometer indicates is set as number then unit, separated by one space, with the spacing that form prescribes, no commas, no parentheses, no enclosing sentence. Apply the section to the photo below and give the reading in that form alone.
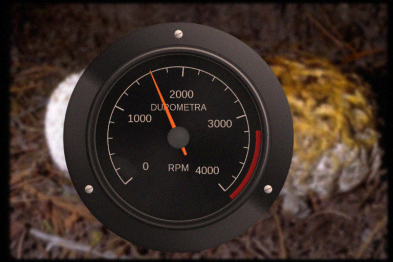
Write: 1600 rpm
